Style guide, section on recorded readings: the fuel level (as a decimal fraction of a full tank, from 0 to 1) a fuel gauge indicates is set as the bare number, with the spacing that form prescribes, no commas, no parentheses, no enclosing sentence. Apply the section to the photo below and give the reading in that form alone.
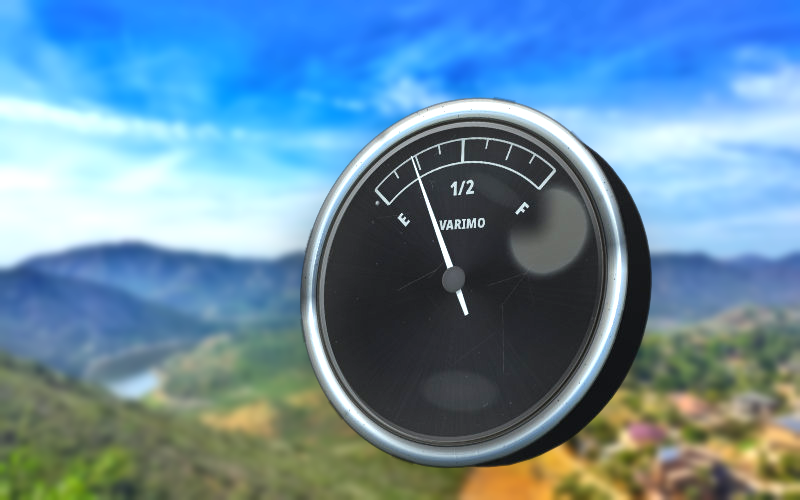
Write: 0.25
